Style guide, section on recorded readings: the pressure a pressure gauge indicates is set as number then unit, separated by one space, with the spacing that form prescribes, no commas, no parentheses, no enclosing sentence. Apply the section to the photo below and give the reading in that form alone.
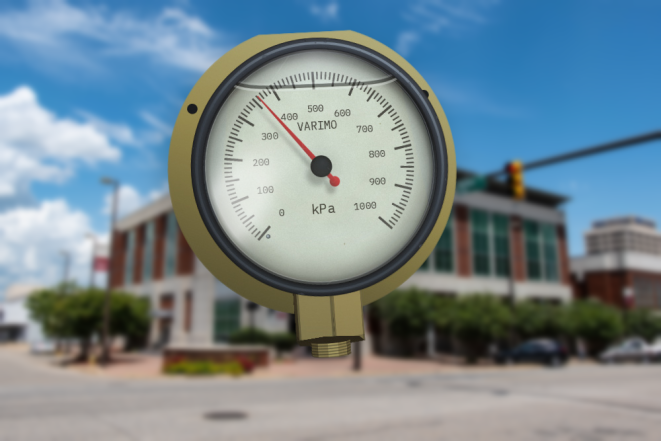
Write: 360 kPa
